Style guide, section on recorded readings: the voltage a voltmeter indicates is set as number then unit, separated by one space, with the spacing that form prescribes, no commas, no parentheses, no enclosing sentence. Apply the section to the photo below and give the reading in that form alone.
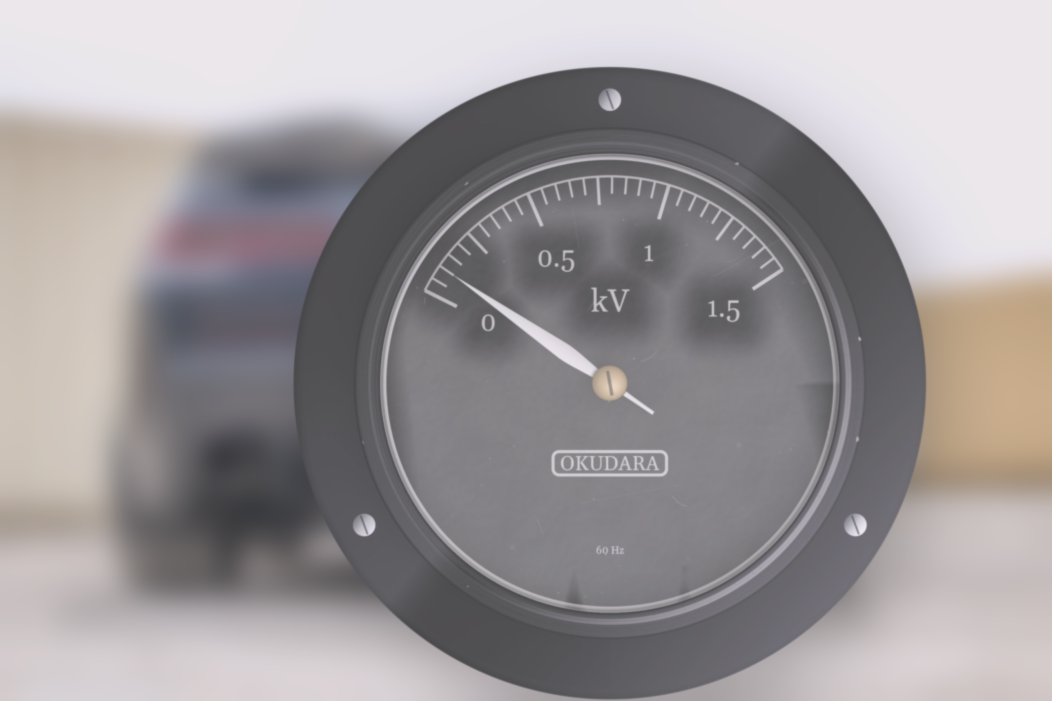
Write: 0.1 kV
